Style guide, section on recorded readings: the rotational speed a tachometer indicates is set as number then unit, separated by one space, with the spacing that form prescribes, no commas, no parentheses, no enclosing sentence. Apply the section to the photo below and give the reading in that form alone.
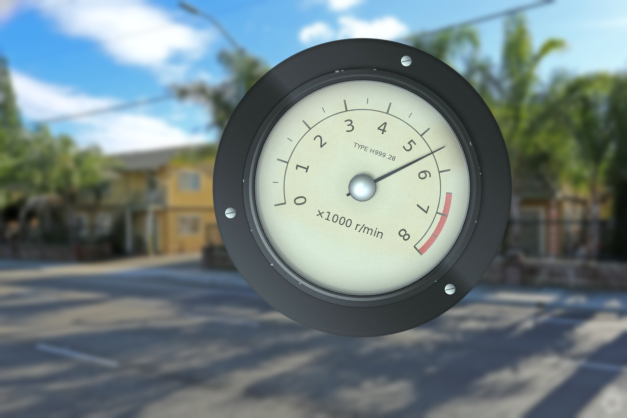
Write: 5500 rpm
